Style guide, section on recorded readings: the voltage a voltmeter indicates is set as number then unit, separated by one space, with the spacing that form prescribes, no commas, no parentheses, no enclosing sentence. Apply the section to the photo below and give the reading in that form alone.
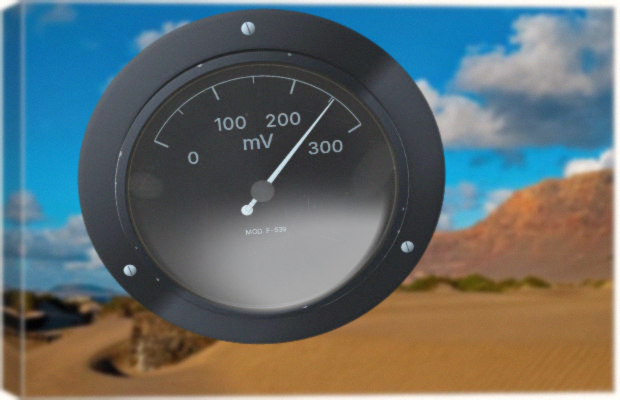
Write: 250 mV
